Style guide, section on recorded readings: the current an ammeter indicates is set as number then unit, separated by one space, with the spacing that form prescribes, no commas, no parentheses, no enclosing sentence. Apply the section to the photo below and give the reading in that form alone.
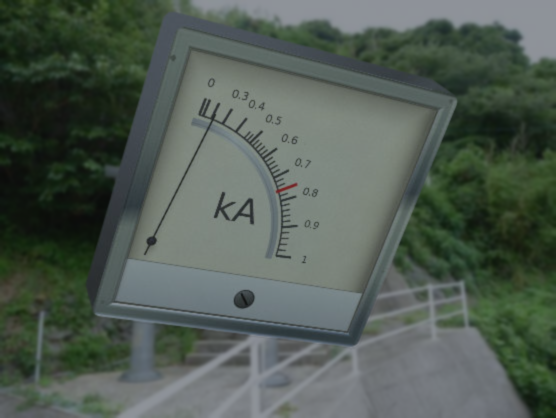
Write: 0.2 kA
